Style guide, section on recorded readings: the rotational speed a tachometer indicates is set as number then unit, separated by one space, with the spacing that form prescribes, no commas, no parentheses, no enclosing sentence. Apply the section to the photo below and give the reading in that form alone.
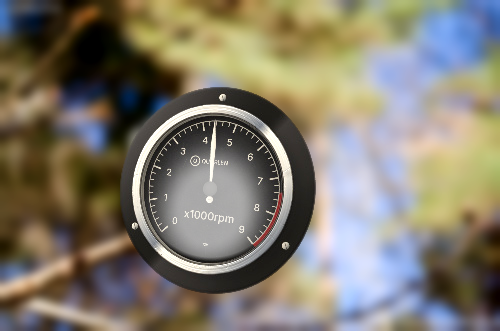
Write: 4400 rpm
